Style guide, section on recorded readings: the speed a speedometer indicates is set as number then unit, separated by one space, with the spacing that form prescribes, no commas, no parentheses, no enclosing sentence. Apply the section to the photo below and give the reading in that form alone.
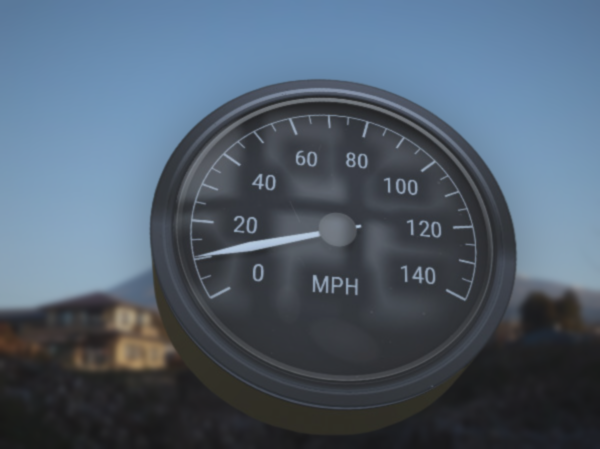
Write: 10 mph
